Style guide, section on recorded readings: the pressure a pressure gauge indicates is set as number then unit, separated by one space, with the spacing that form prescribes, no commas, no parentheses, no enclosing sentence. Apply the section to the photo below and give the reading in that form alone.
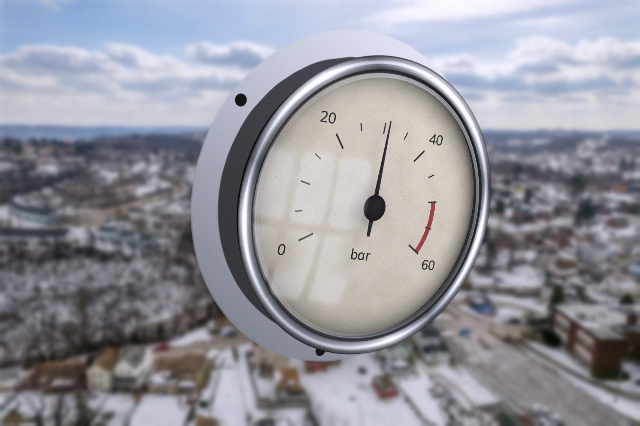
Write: 30 bar
